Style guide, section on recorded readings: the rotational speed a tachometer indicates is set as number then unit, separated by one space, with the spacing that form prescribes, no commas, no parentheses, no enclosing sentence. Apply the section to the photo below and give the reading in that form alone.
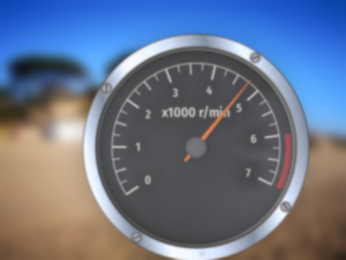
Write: 4750 rpm
